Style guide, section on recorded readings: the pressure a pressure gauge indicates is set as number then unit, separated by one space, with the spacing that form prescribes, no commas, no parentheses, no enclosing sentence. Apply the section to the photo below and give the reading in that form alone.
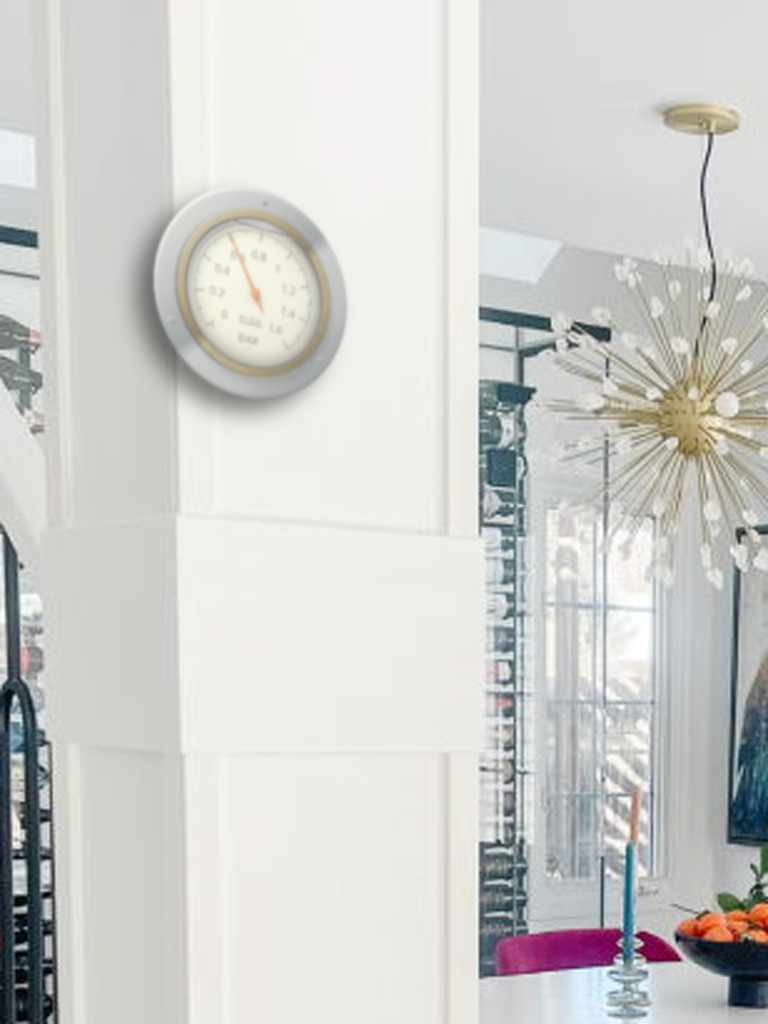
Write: 0.6 bar
